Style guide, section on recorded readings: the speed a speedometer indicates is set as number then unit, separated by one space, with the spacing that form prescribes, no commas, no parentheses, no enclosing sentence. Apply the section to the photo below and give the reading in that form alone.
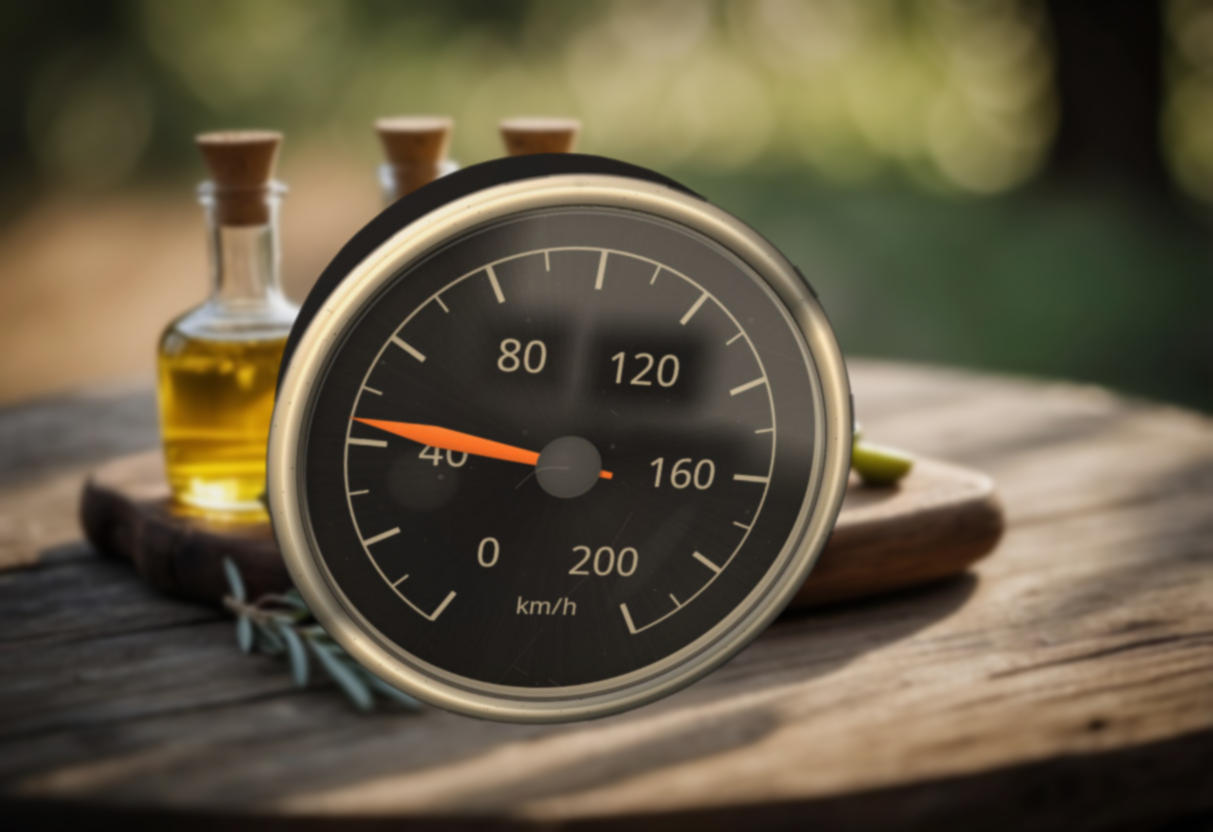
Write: 45 km/h
